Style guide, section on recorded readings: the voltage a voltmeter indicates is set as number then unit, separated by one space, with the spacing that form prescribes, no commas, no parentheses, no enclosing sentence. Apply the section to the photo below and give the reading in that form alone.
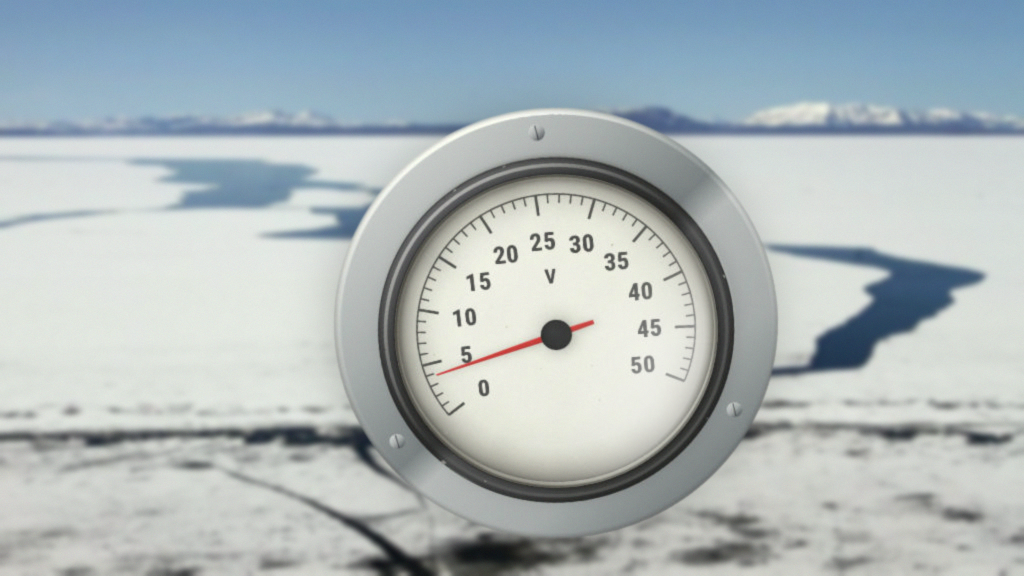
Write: 4 V
